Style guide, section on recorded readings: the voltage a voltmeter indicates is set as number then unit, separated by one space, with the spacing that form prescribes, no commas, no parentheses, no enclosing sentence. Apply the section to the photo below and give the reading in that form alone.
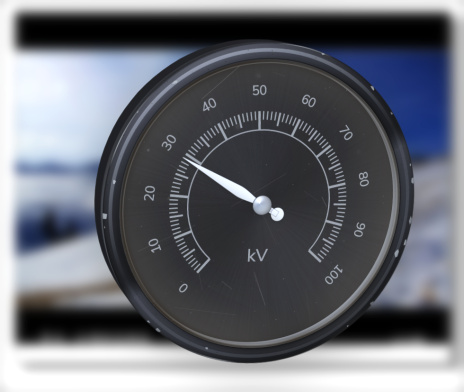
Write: 29 kV
